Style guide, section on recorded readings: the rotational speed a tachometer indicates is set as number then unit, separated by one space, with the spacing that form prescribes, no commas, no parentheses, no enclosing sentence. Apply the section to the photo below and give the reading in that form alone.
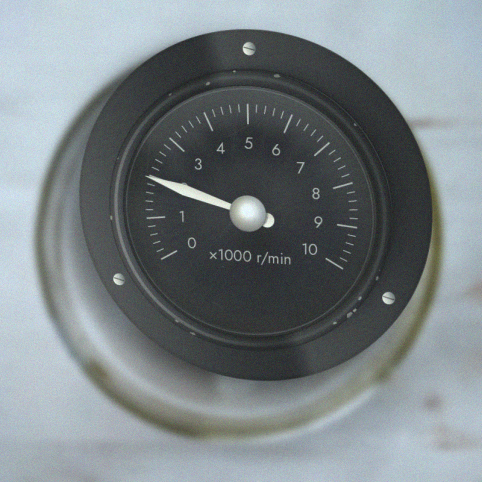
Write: 2000 rpm
